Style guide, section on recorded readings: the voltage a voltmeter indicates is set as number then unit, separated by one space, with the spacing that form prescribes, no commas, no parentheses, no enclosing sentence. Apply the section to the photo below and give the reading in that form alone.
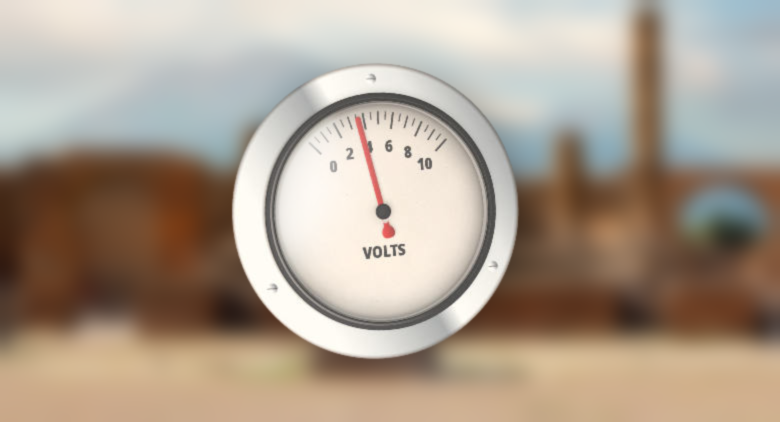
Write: 3.5 V
